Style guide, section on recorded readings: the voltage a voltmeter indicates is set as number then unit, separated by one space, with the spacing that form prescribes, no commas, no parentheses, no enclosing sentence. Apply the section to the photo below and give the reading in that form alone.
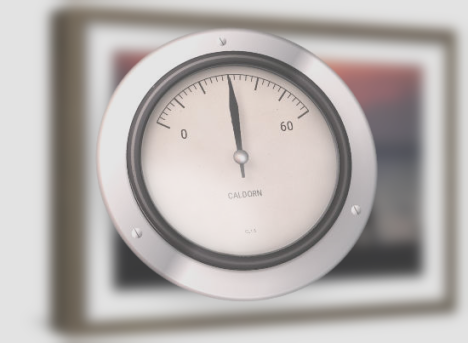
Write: 30 V
